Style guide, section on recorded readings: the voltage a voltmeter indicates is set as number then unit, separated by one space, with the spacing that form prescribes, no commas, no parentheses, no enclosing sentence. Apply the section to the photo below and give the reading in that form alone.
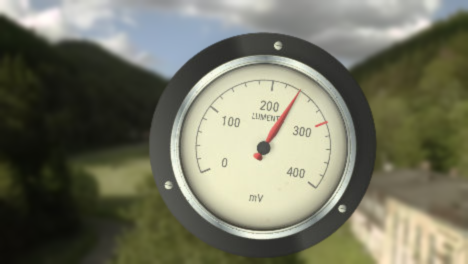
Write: 240 mV
